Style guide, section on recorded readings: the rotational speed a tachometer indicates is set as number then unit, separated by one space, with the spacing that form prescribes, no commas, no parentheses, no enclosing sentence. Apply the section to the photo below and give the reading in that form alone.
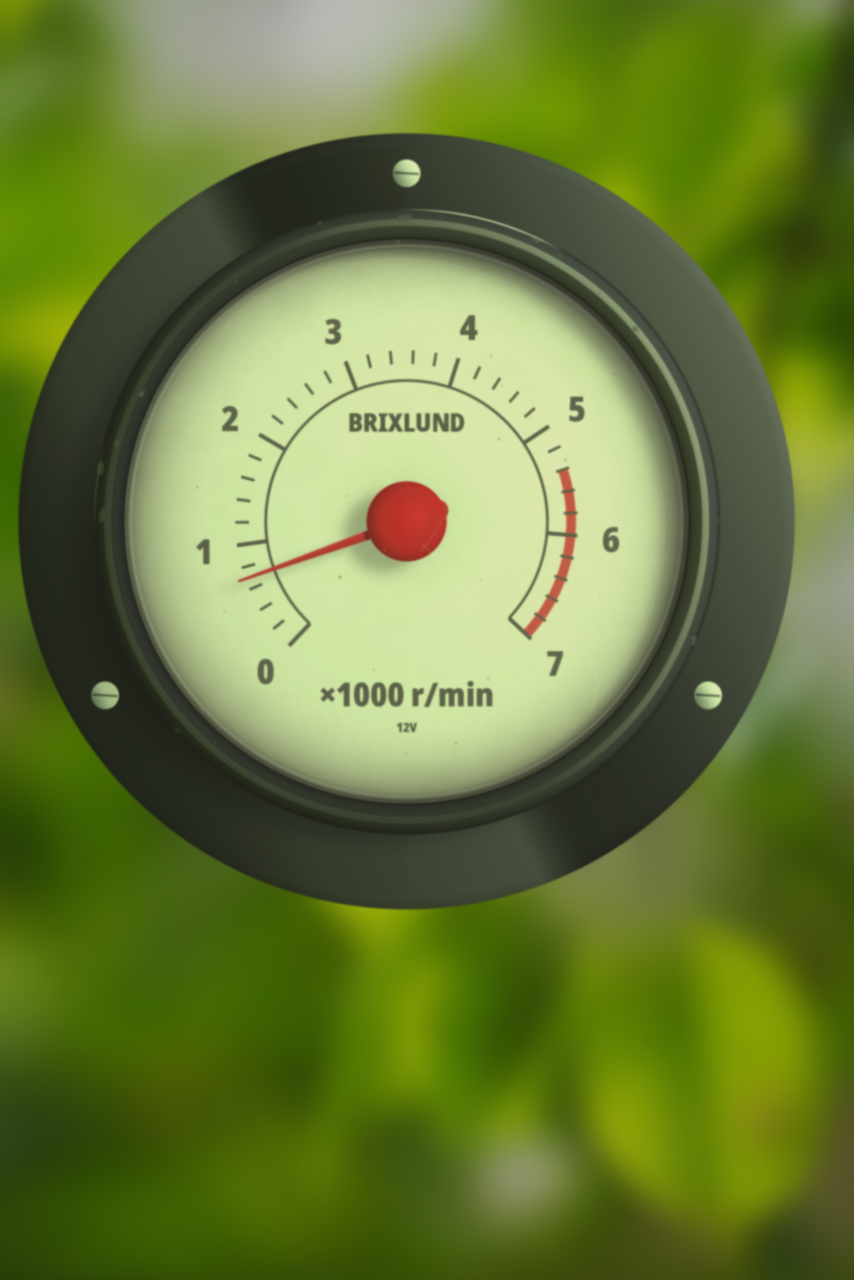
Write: 700 rpm
